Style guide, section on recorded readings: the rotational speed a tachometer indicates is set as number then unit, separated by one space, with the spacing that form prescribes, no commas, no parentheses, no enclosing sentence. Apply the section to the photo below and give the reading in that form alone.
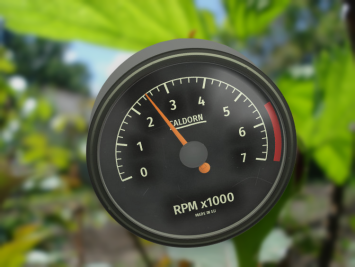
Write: 2500 rpm
